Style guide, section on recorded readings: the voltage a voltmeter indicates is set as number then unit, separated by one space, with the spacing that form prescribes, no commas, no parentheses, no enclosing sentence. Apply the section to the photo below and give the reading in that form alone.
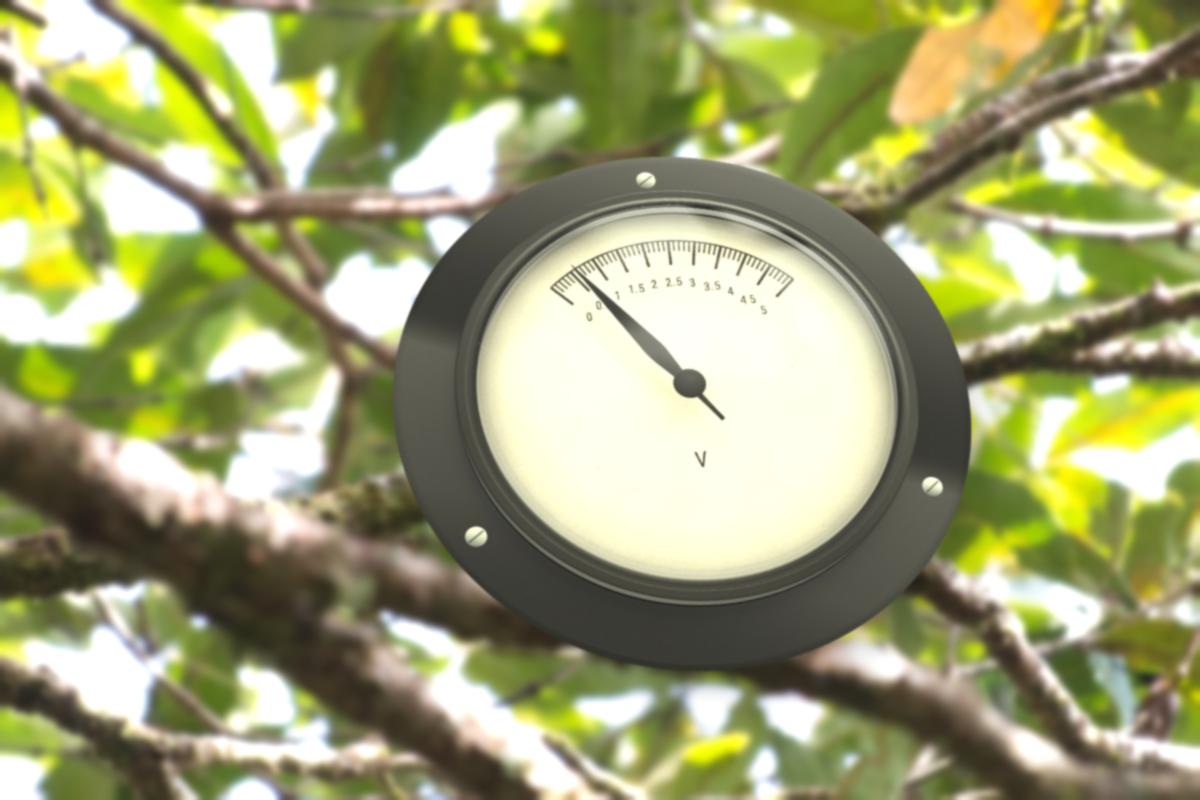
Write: 0.5 V
